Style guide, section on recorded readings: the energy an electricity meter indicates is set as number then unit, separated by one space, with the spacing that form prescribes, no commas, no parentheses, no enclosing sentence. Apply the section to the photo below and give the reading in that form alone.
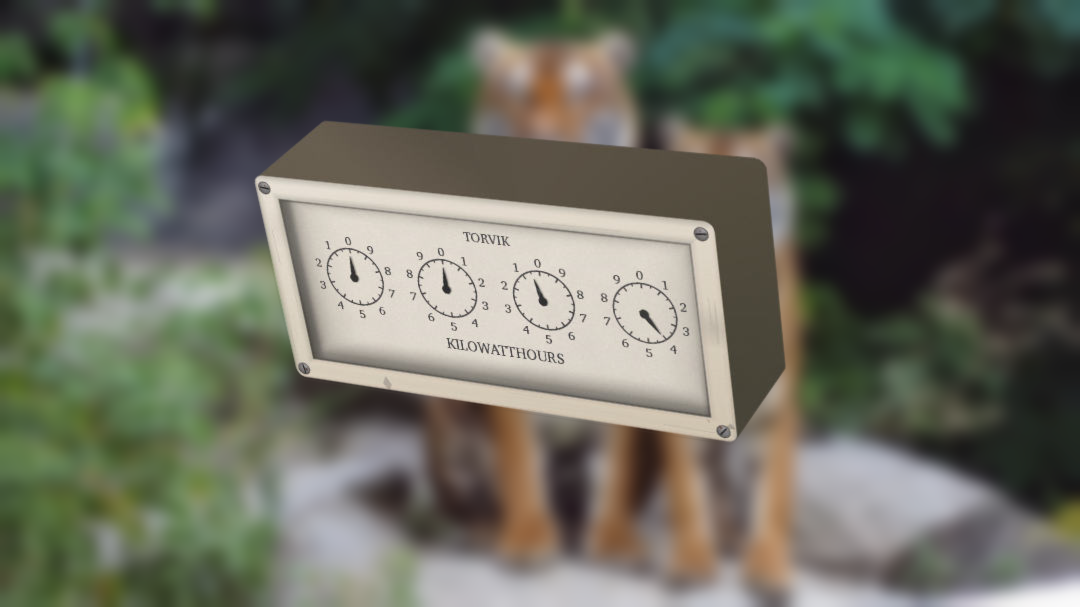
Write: 4 kWh
